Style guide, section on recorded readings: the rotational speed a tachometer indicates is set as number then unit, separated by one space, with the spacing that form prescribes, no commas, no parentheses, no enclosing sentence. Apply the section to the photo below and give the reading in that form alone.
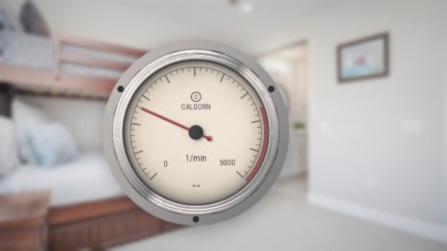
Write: 1300 rpm
